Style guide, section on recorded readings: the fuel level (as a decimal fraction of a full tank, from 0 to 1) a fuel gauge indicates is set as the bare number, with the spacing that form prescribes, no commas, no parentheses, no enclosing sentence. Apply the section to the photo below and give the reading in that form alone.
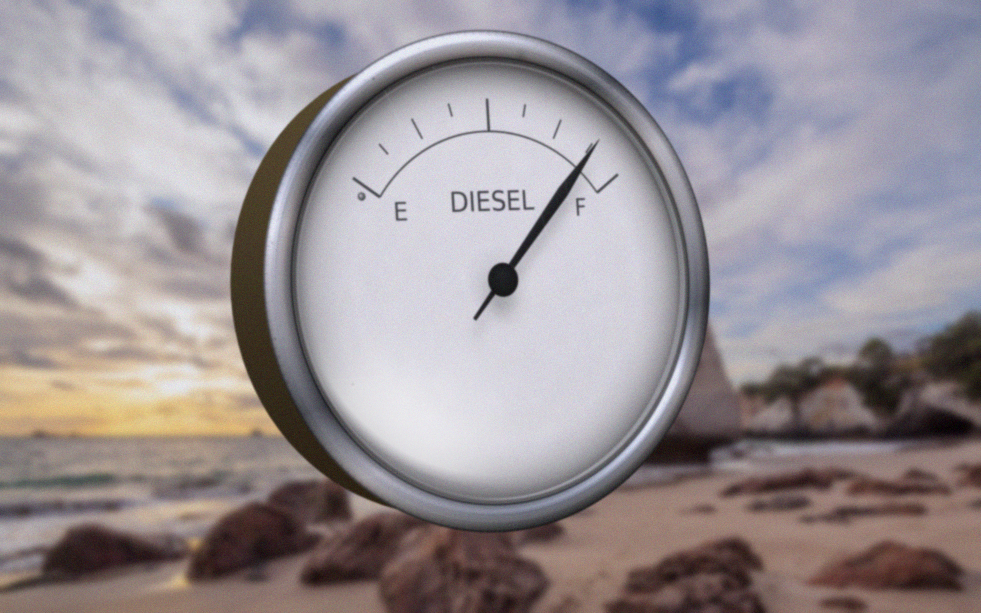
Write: 0.875
